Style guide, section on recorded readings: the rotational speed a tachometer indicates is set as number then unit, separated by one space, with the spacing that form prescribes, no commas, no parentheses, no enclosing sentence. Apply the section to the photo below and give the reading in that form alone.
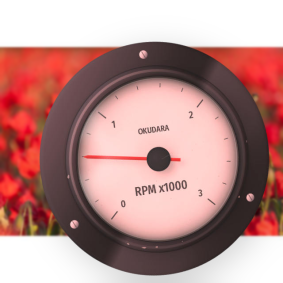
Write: 600 rpm
